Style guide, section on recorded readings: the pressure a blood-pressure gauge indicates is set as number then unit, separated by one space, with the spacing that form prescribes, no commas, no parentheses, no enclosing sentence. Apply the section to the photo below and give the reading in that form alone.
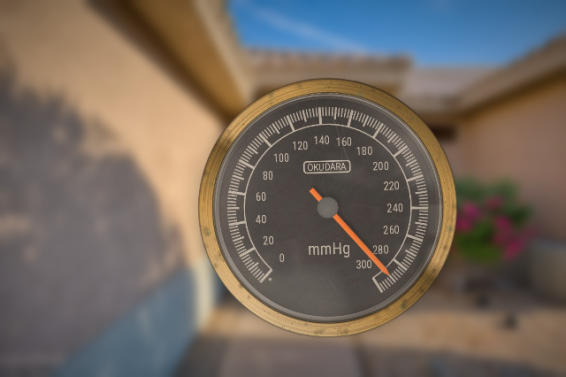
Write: 290 mmHg
